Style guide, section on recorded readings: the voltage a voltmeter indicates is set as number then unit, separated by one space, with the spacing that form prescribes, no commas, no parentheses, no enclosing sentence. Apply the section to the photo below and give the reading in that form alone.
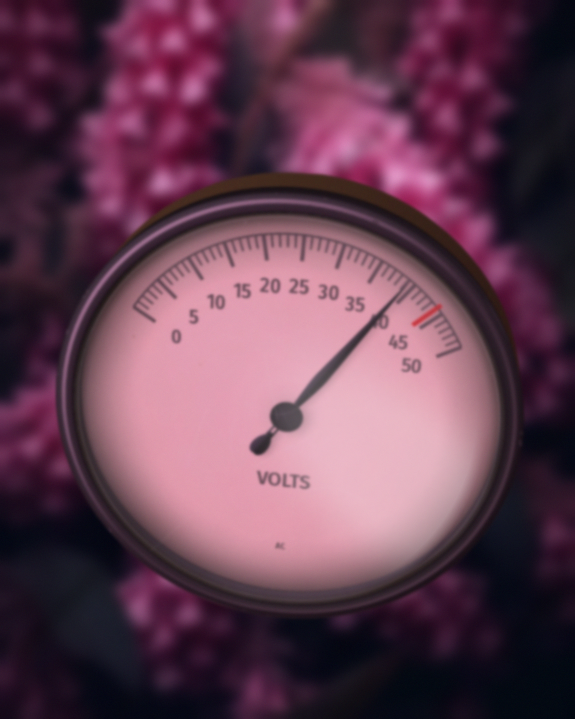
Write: 39 V
